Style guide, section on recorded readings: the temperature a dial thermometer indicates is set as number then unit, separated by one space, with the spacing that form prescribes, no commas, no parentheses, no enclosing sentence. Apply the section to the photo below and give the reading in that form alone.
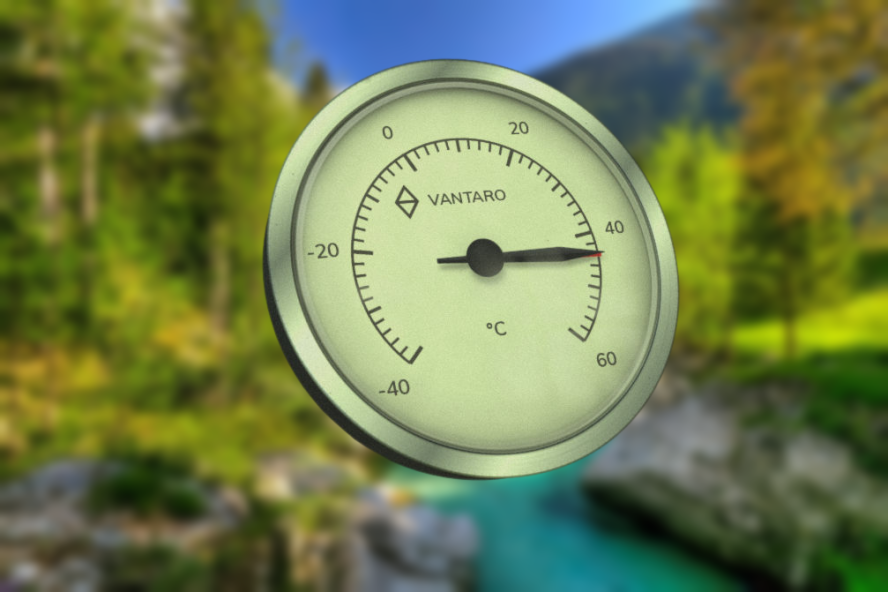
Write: 44 °C
